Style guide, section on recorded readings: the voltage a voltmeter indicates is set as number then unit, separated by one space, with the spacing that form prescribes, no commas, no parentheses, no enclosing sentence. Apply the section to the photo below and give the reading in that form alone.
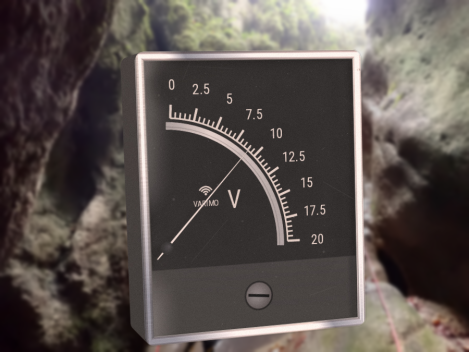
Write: 9 V
